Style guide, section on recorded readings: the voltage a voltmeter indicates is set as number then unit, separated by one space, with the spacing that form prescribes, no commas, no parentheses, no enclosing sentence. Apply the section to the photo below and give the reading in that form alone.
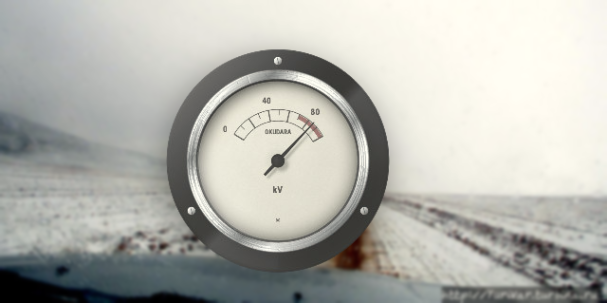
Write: 85 kV
